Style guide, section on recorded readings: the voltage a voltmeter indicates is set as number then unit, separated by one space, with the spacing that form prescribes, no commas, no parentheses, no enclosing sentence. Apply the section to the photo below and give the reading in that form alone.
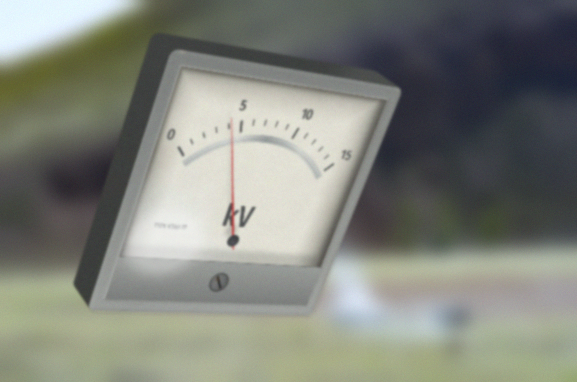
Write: 4 kV
